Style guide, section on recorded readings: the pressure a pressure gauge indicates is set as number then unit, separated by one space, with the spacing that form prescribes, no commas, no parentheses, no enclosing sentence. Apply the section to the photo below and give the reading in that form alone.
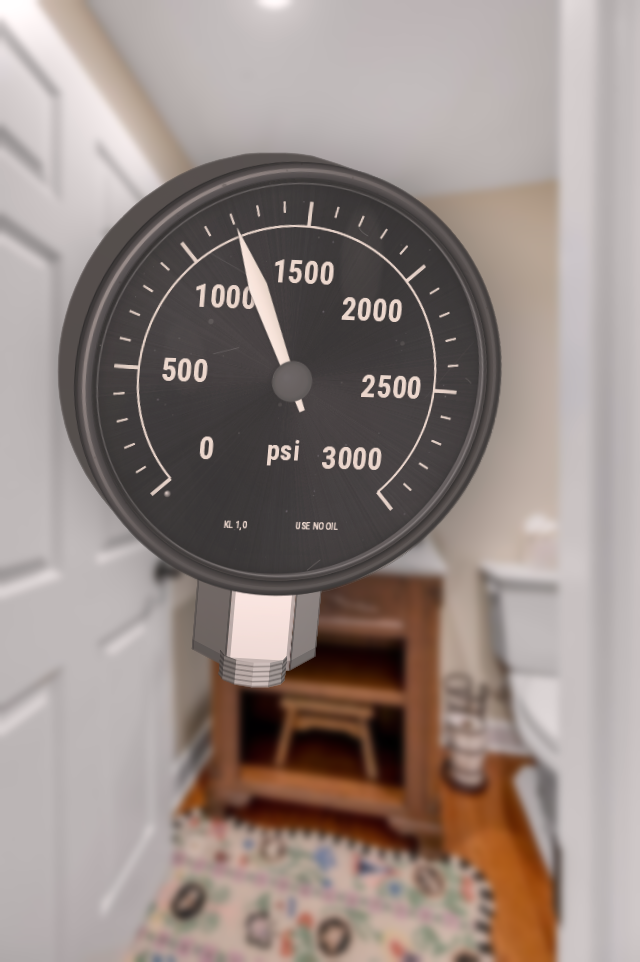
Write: 1200 psi
